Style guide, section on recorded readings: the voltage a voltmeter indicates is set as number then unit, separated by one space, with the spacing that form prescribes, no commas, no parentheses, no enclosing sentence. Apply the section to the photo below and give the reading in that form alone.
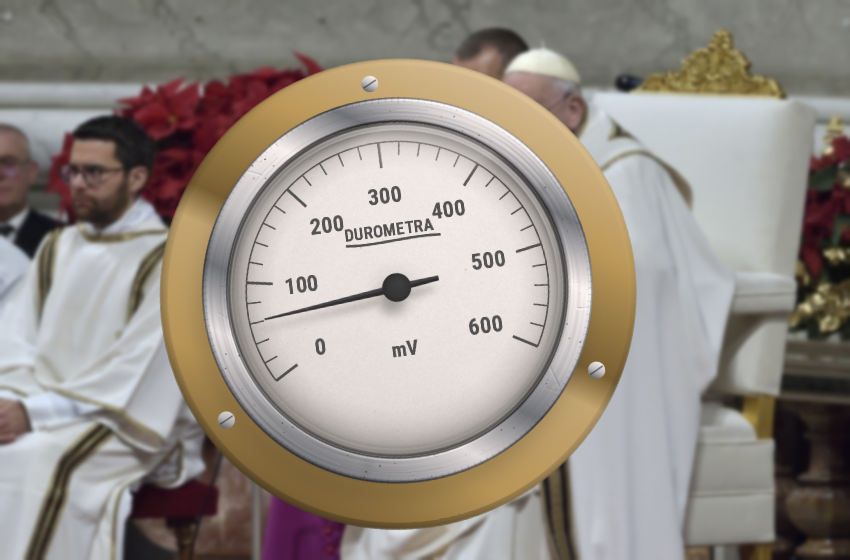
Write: 60 mV
